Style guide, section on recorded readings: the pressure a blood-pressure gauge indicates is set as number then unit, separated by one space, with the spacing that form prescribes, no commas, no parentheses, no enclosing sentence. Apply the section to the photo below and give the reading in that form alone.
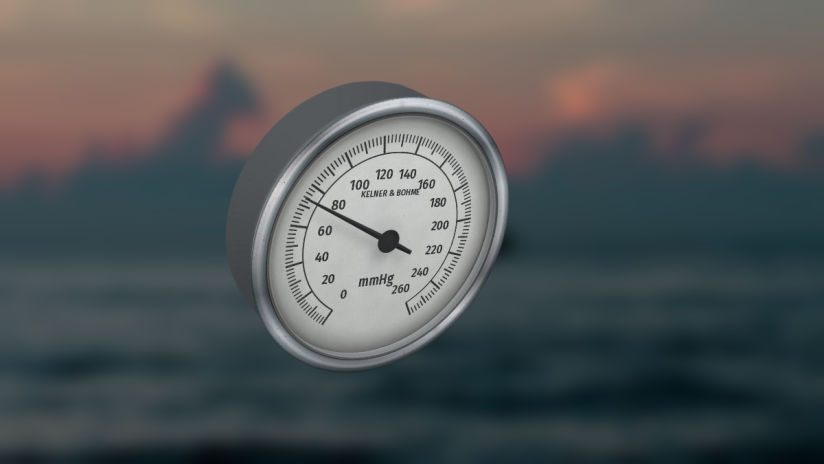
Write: 74 mmHg
